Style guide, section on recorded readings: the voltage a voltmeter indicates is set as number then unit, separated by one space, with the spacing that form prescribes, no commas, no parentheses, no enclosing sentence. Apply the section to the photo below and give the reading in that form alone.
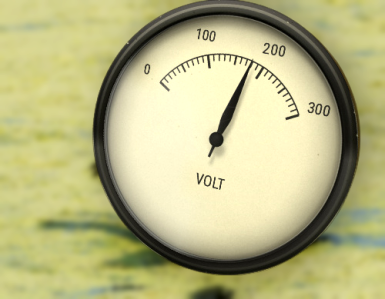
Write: 180 V
